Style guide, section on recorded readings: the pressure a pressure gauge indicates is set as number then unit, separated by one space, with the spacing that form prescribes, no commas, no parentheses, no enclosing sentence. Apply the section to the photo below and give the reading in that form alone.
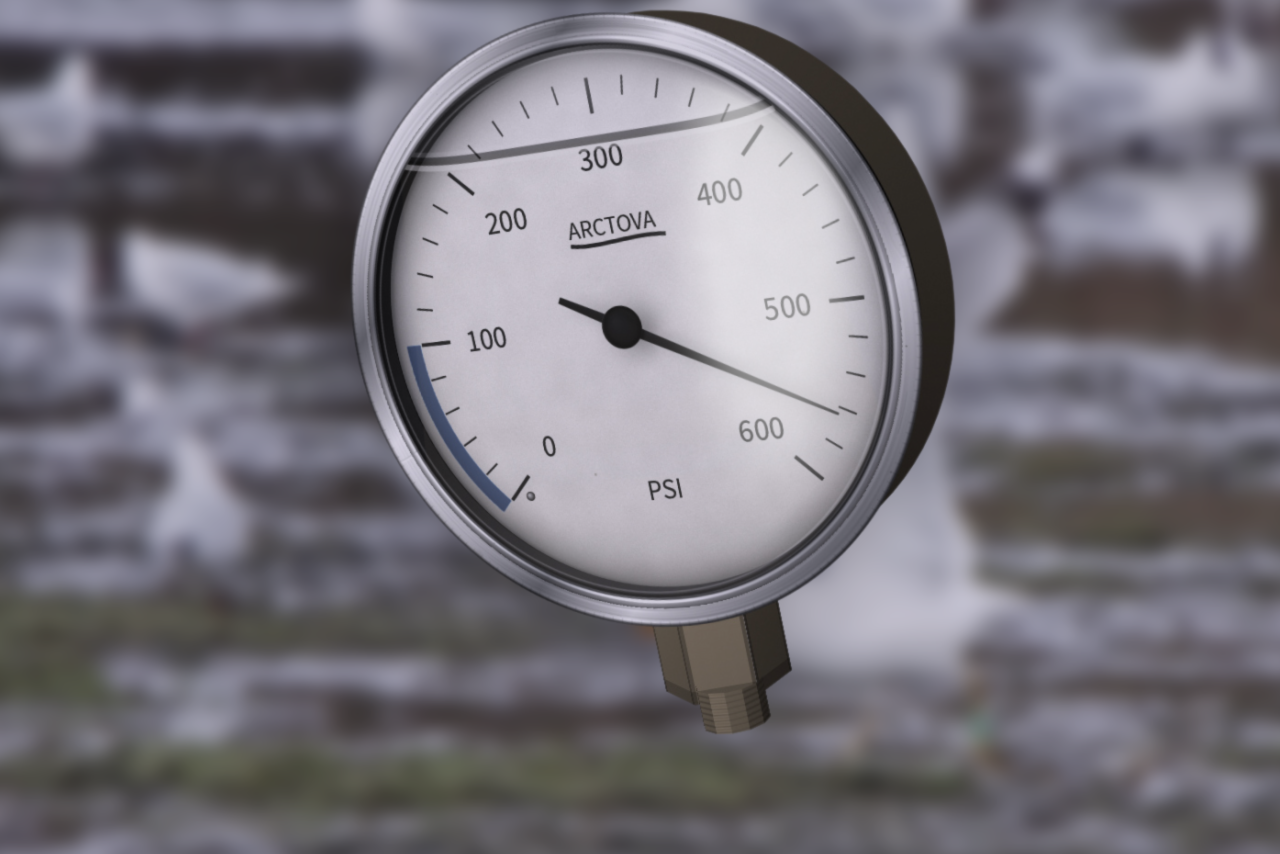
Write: 560 psi
